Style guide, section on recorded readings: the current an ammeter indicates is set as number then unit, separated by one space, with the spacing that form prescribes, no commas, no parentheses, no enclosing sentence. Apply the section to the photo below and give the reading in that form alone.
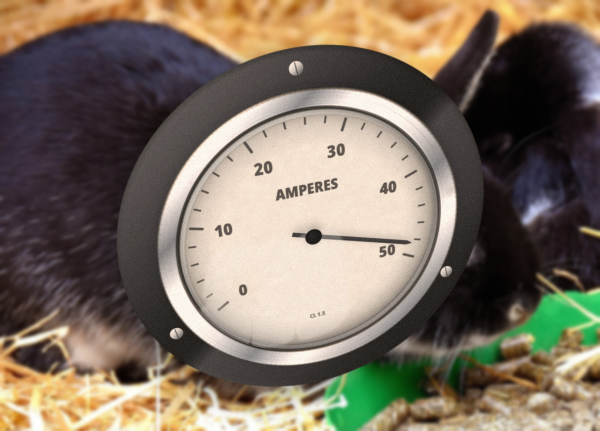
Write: 48 A
